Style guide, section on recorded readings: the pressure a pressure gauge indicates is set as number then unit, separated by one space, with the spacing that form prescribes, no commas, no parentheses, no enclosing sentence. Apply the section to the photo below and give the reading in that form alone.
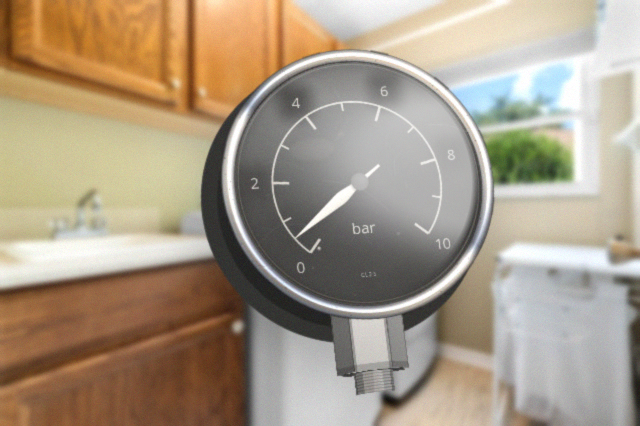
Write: 0.5 bar
